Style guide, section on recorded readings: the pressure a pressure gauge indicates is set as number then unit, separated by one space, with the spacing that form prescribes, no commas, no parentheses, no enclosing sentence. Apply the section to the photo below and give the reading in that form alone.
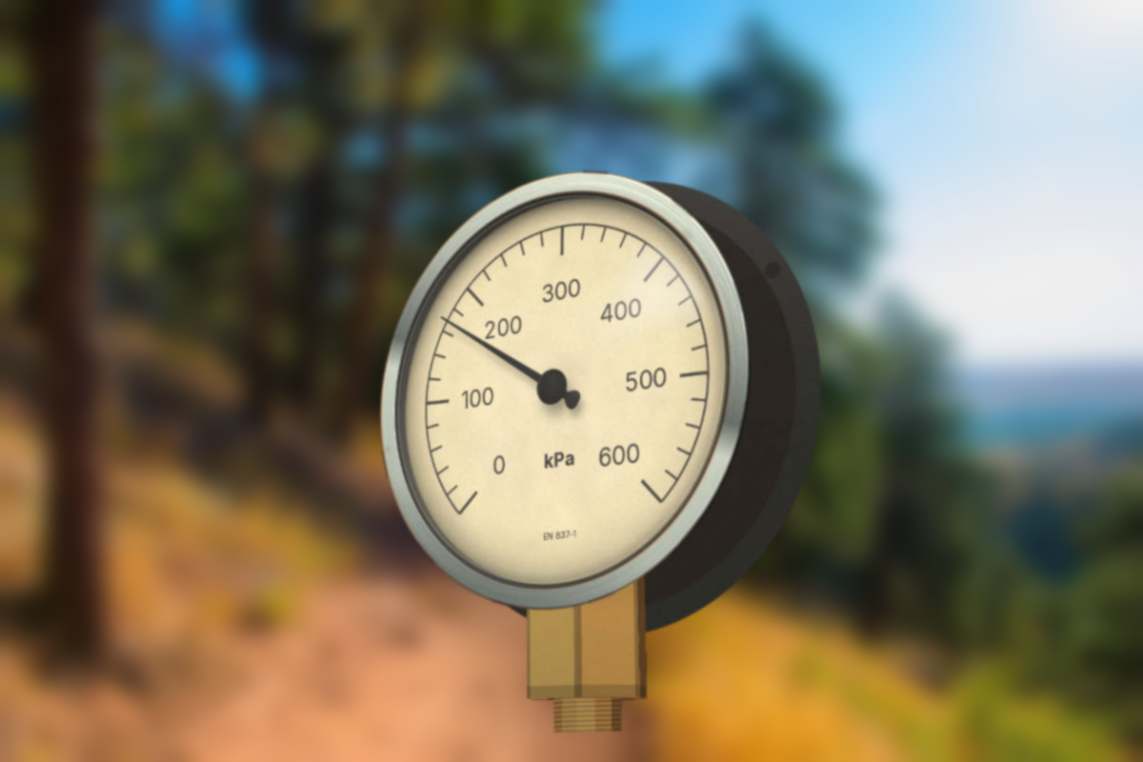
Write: 170 kPa
